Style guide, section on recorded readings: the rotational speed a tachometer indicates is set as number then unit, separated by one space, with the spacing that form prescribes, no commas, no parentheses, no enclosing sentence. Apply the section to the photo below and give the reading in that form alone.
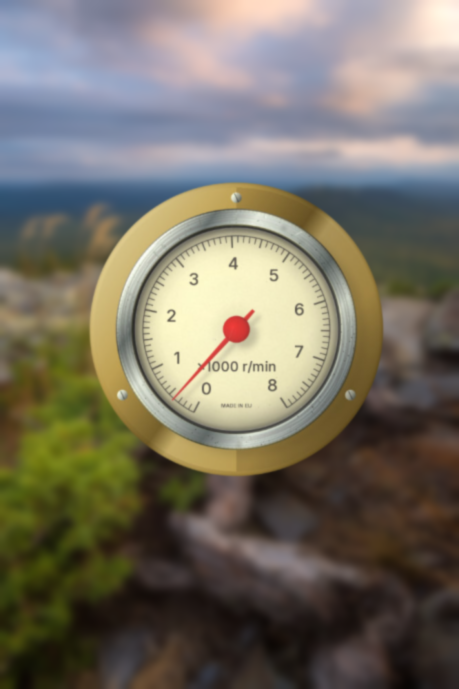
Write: 400 rpm
